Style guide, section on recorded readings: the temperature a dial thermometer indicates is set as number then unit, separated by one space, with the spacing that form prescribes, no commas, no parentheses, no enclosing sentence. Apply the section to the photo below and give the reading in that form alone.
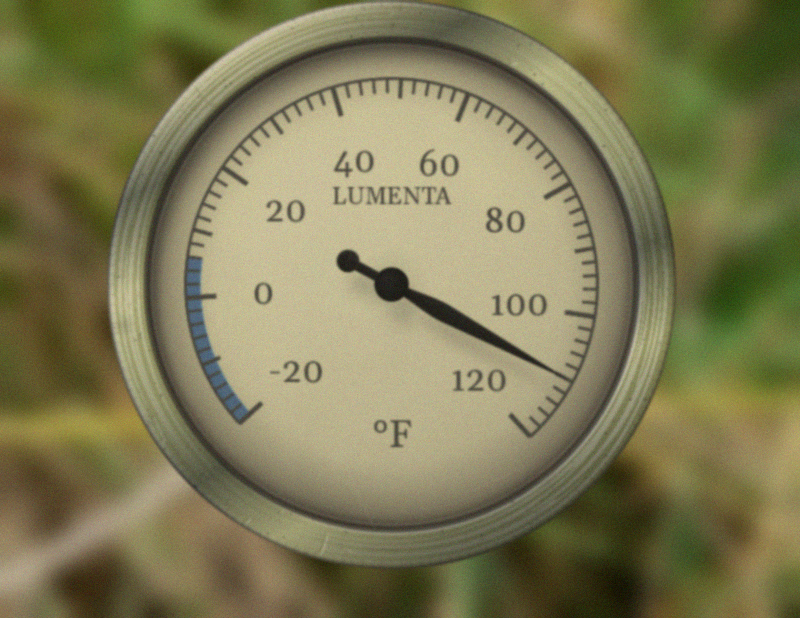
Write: 110 °F
